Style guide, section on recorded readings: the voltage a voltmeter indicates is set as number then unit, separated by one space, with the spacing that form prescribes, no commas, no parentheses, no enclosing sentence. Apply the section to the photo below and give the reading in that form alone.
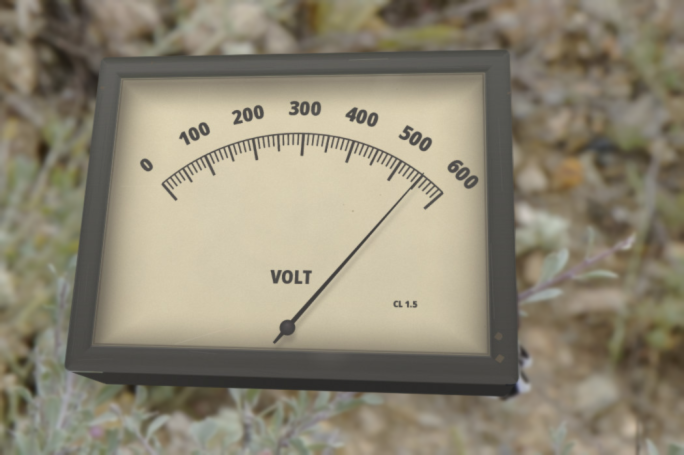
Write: 550 V
